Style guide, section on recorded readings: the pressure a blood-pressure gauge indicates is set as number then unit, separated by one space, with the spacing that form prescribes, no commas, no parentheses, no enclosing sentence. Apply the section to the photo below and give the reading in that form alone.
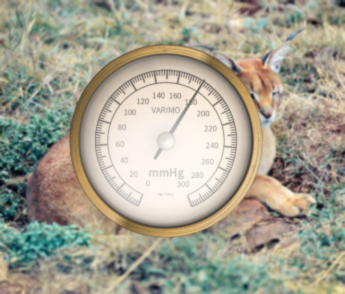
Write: 180 mmHg
